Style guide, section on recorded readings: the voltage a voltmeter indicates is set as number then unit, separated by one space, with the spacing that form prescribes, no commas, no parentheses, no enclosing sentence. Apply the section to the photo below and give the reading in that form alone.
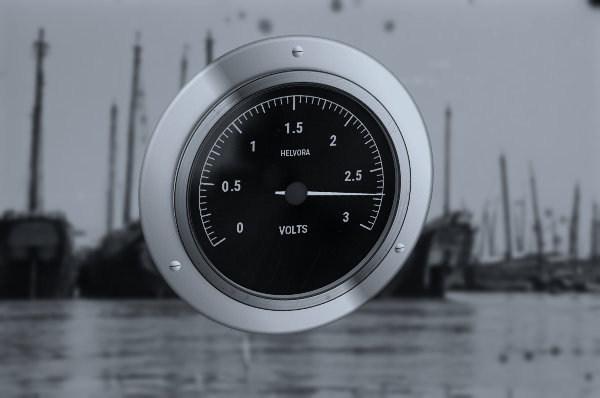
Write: 2.7 V
